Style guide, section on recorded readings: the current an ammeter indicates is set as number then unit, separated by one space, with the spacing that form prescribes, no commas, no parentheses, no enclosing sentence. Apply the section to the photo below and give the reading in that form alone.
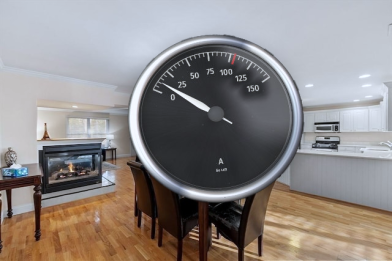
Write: 10 A
